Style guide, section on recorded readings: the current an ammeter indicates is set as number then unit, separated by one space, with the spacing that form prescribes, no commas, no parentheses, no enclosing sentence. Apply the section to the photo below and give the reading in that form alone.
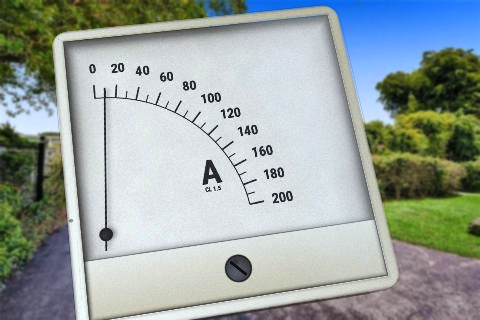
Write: 10 A
